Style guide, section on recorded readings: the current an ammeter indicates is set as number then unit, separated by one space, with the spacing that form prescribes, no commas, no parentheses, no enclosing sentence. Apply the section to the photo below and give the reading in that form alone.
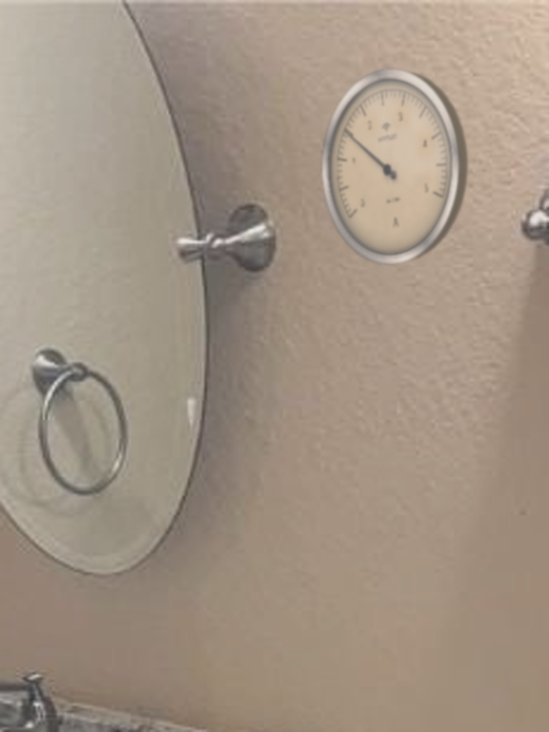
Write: 1.5 A
